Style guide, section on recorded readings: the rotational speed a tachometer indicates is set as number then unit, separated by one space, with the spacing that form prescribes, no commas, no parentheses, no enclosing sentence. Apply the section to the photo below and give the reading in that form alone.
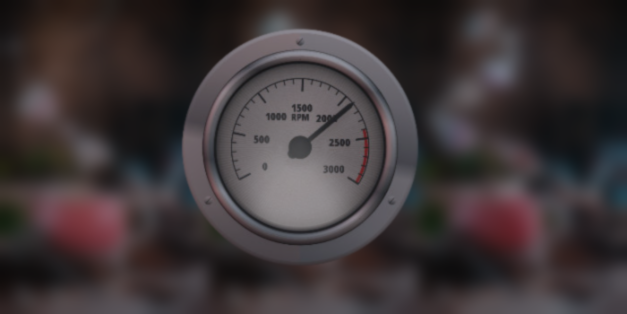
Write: 2100 rpm
